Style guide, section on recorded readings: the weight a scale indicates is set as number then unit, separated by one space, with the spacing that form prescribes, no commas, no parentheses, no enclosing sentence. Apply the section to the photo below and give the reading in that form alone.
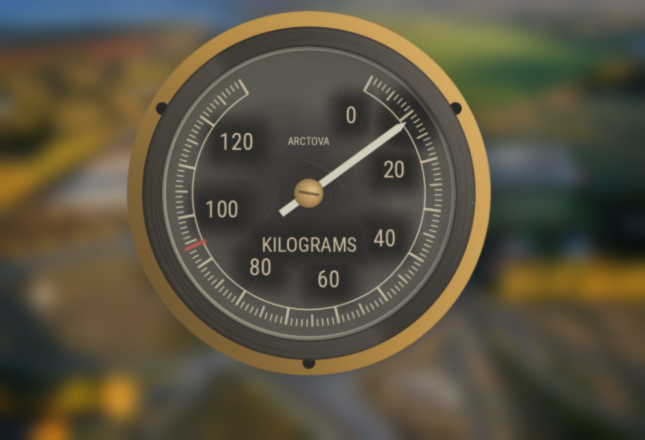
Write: 11 kg
